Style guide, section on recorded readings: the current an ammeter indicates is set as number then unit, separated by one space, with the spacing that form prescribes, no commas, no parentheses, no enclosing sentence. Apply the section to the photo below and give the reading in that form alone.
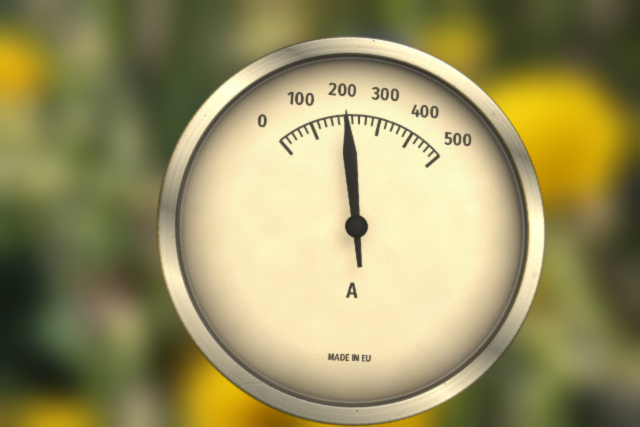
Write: 200 A
